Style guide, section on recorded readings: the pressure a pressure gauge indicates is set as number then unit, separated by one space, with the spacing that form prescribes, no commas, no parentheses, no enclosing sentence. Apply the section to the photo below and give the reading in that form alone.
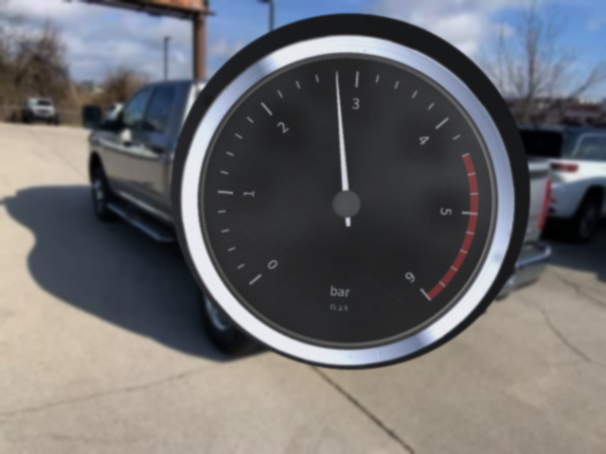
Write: 2.8 bar
